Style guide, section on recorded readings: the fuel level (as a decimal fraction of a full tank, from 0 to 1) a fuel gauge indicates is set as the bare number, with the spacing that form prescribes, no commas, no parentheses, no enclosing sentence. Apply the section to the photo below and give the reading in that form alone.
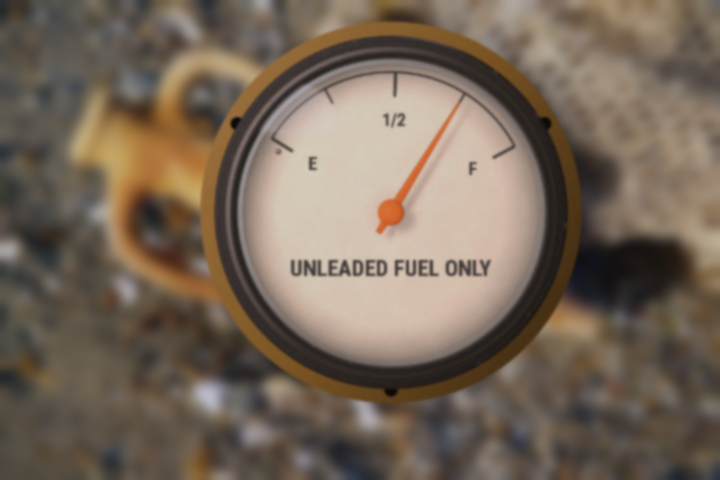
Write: 0.75
